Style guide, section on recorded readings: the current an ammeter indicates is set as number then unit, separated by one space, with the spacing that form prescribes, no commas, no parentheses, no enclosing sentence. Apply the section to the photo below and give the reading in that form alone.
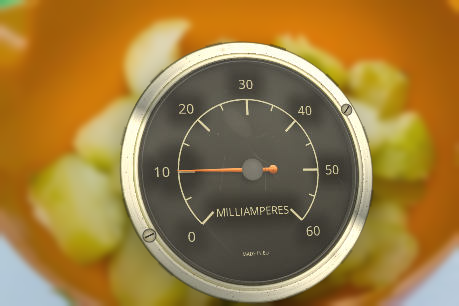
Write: 10 mA
